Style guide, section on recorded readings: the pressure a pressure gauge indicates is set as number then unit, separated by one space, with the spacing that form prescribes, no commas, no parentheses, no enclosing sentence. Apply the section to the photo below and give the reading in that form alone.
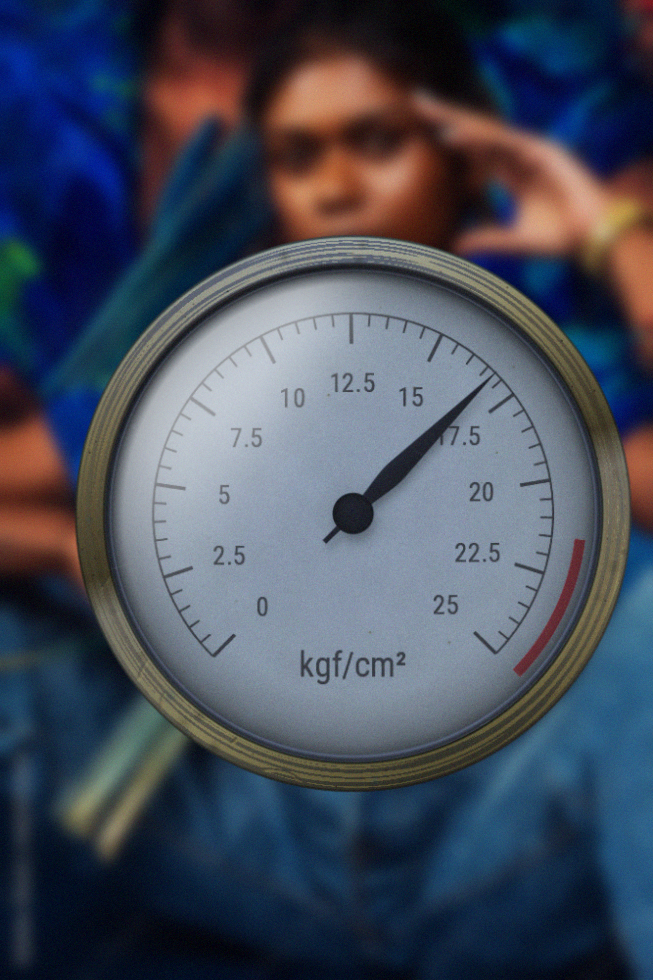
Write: 16.75 kg/cm²
